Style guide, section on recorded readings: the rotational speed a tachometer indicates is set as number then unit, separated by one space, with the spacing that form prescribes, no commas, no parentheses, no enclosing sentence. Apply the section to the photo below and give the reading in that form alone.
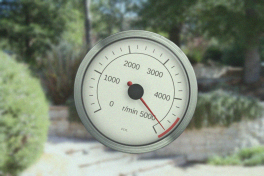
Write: 4800 rpm
